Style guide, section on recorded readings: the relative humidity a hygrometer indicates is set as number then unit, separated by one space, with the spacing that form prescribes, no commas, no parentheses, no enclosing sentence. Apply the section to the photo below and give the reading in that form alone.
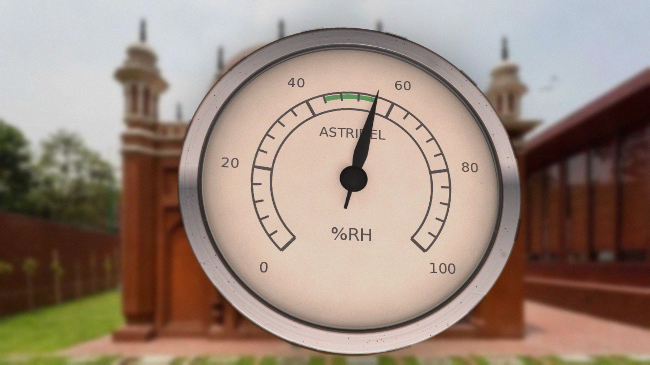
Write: 56 %
